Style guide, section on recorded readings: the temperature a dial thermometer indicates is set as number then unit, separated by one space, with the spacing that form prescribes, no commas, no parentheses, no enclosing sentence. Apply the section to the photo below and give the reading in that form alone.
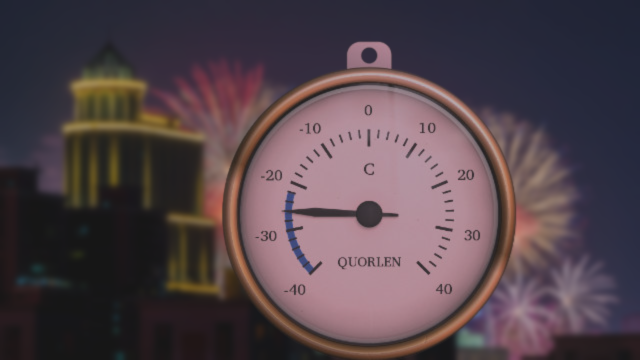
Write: -26 °C
